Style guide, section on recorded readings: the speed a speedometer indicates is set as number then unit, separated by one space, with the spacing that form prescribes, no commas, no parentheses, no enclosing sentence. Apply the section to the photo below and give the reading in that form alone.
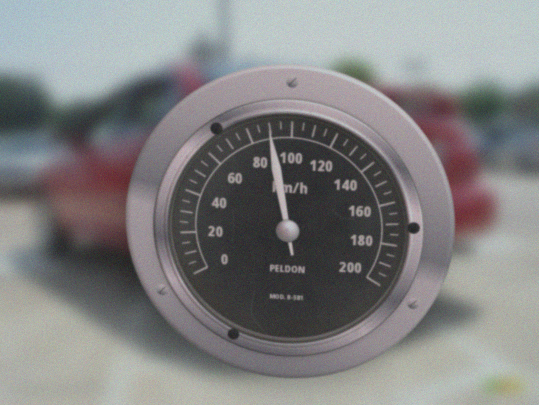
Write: 90 km/h
